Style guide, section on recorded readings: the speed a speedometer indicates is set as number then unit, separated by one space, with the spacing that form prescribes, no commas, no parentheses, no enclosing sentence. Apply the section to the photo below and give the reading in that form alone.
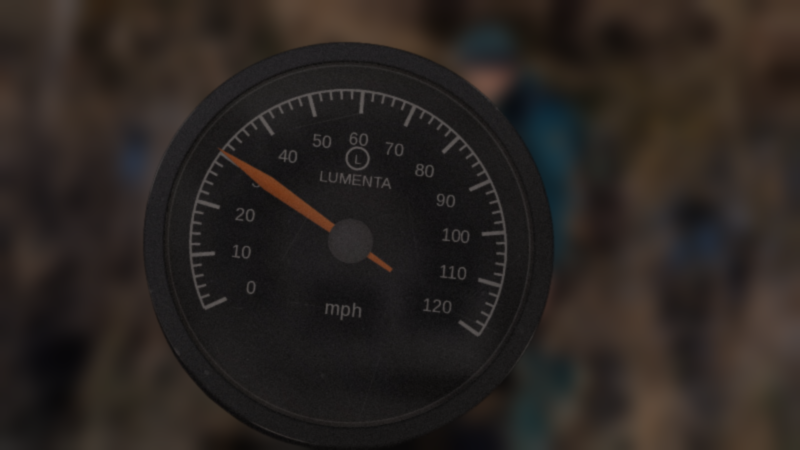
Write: 30 mph
